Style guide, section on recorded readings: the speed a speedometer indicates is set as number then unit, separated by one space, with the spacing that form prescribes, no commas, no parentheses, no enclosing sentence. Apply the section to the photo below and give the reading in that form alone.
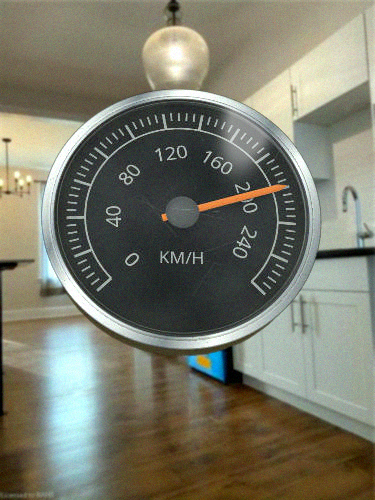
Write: 200 km/h
